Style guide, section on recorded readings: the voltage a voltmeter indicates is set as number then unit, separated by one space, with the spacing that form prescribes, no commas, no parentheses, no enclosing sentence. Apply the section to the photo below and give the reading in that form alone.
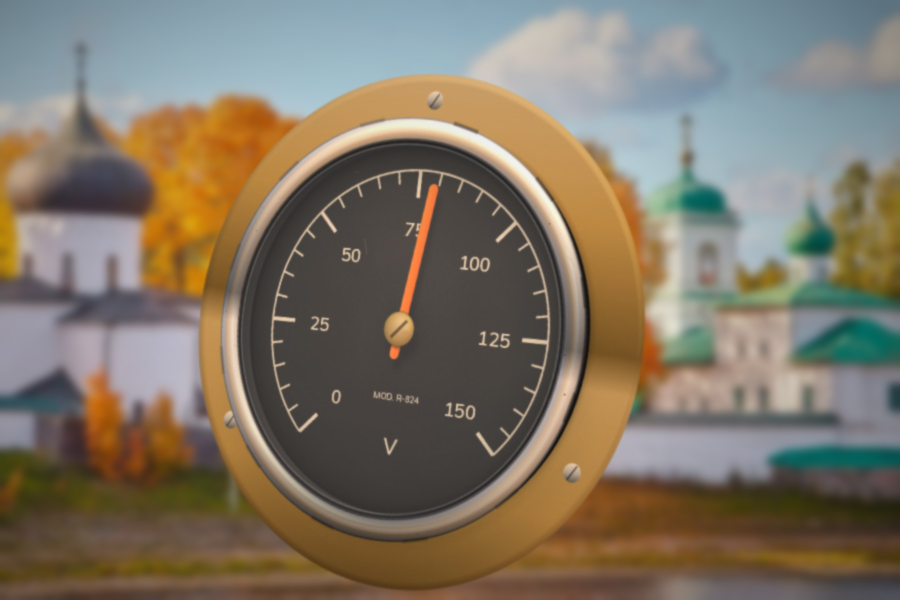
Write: 80 V
